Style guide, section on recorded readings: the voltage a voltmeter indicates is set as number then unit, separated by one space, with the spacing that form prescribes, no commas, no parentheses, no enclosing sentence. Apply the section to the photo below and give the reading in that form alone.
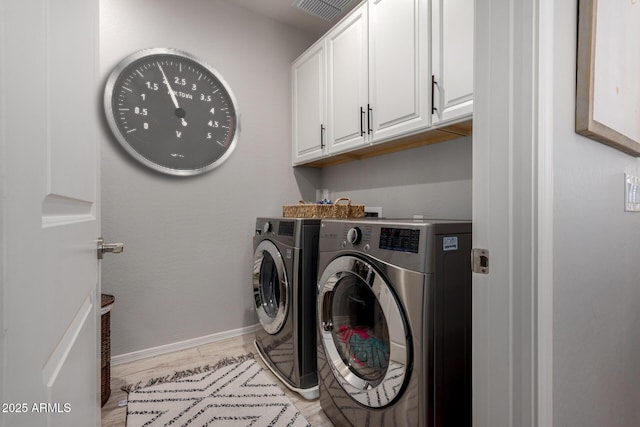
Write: 2 V
